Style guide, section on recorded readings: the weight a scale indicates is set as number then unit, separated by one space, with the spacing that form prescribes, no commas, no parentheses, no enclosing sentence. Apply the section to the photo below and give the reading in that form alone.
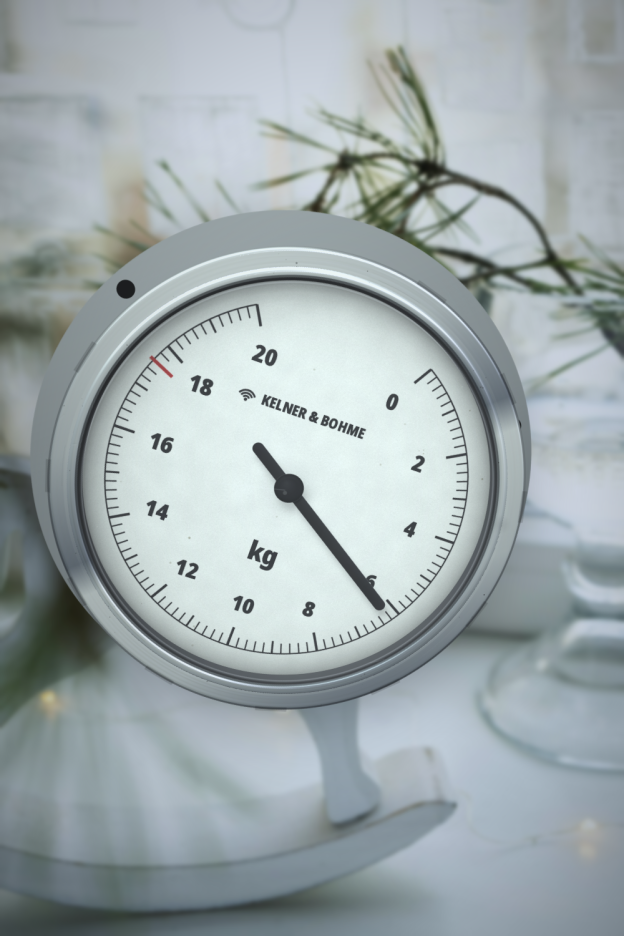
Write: 6.2 kg
